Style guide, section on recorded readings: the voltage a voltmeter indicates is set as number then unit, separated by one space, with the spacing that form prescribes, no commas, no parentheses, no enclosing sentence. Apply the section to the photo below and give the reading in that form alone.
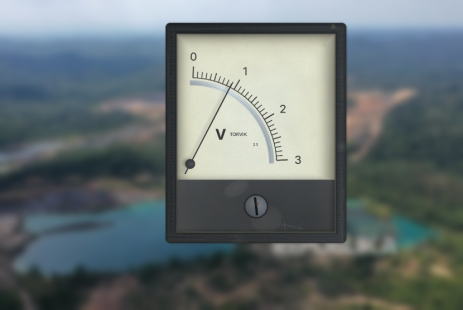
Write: 0.9 V
